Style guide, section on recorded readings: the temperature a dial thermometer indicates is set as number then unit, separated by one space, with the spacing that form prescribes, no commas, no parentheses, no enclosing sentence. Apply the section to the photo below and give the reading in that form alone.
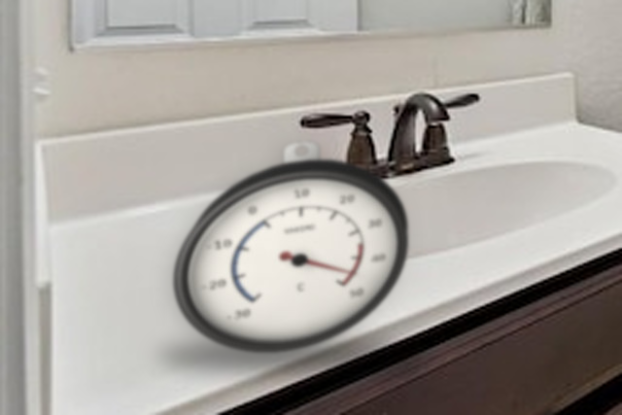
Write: 45 °C
